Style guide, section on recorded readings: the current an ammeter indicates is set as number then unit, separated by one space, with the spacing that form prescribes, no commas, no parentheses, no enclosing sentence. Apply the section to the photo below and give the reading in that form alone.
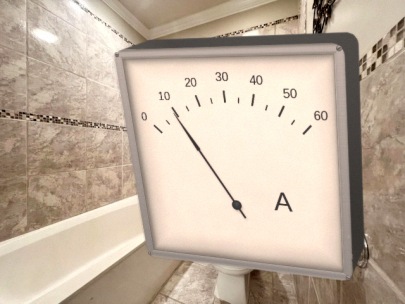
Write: 10 A
